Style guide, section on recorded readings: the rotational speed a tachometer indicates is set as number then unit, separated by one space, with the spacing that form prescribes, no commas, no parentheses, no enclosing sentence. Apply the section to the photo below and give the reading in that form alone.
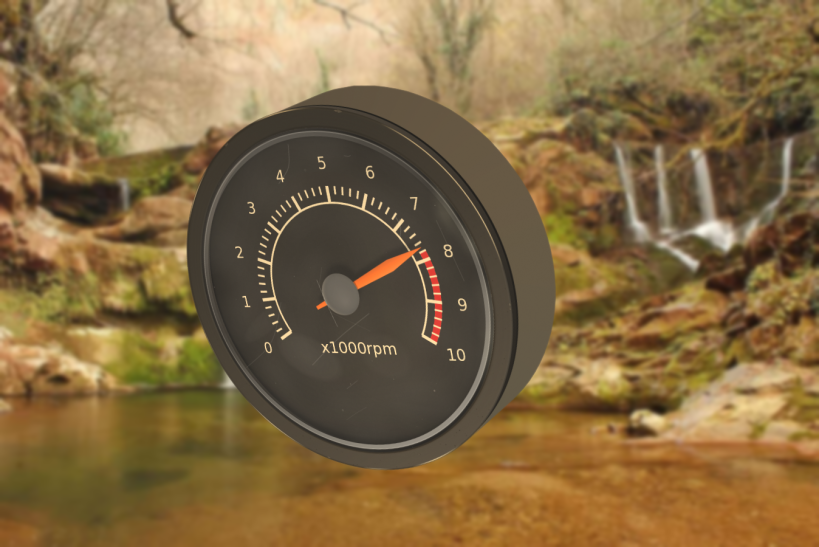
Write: 7700 rpm
